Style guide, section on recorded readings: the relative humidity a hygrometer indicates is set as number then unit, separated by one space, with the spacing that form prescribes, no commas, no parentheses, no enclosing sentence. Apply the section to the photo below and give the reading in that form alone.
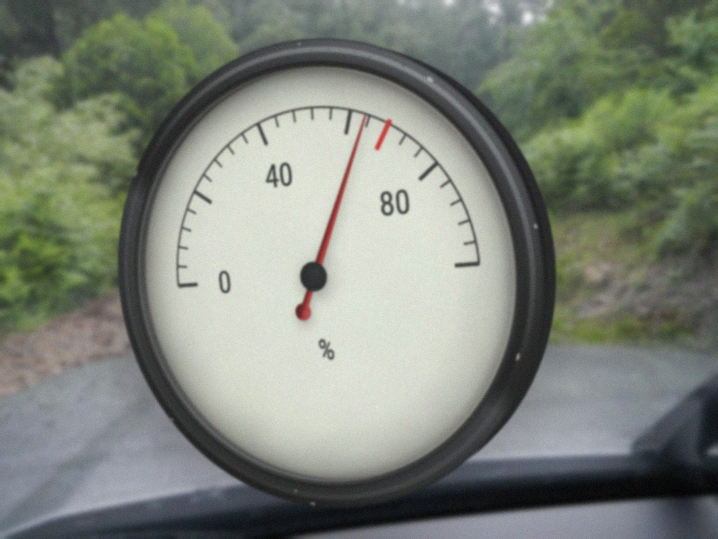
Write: 64 %
